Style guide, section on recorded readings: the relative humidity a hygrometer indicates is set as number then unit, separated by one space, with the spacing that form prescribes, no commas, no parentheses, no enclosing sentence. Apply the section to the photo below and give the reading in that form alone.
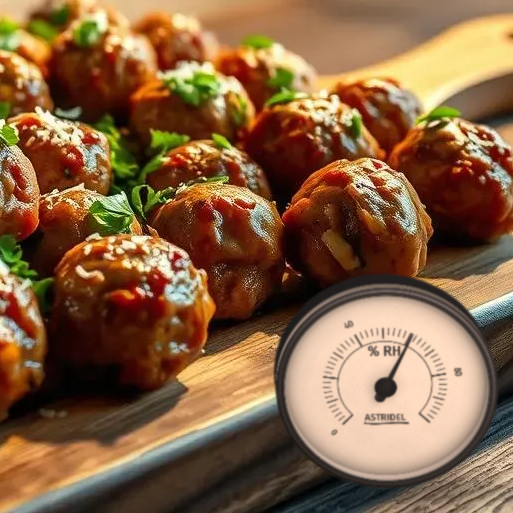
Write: 60 %
